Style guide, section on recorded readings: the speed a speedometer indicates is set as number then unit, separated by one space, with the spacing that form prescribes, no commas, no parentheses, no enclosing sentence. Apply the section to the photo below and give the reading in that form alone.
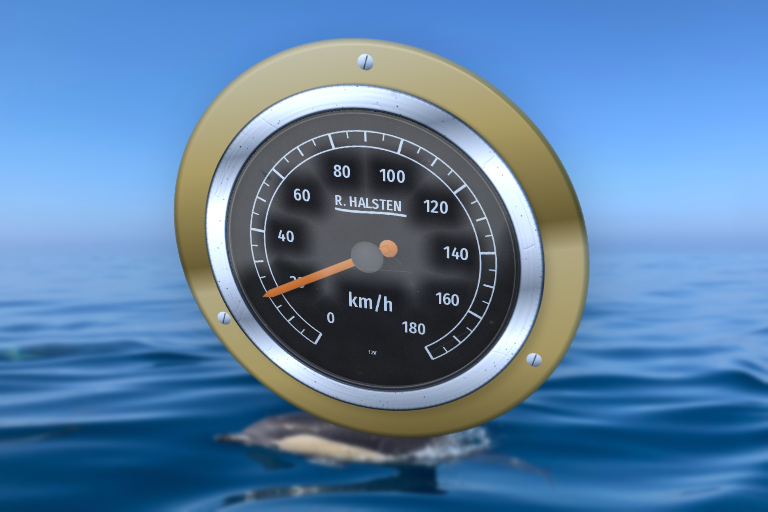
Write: 20 km/h
